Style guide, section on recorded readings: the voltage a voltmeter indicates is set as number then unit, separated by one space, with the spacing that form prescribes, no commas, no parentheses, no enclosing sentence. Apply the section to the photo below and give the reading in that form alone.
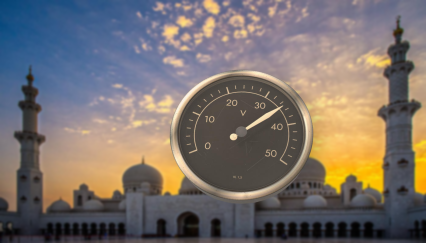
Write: 35 V
